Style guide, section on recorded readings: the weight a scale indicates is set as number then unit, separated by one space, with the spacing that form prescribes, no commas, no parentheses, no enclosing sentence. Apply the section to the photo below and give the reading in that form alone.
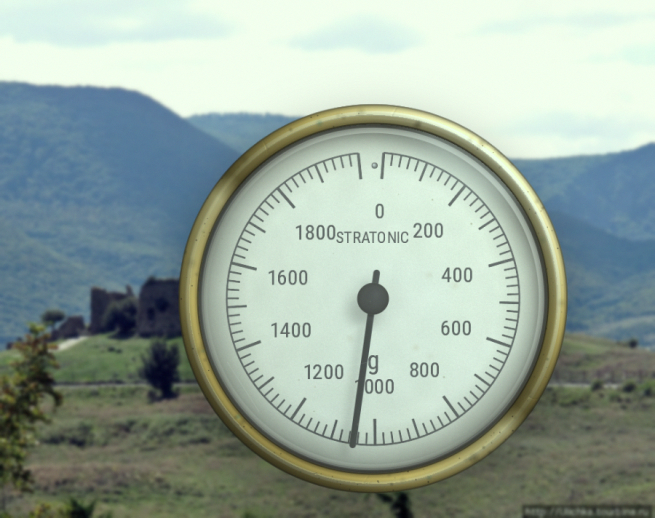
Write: 1050 g
